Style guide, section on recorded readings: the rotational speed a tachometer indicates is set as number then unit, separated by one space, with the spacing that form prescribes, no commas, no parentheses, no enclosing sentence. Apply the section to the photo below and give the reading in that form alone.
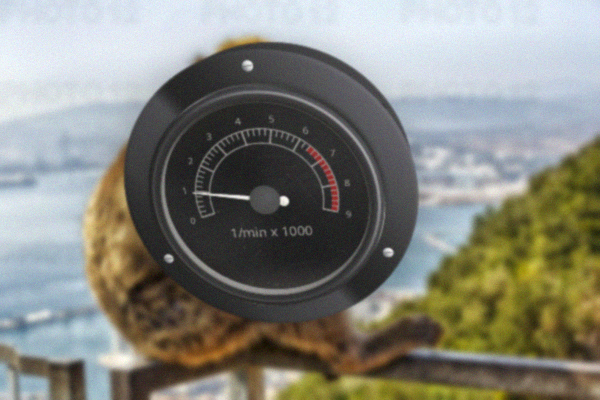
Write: 1000 rpm
